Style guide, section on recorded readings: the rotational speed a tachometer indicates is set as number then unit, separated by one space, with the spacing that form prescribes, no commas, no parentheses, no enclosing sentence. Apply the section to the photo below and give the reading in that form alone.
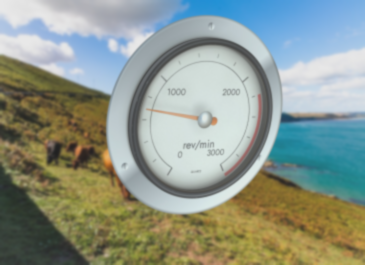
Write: 700 rpm
